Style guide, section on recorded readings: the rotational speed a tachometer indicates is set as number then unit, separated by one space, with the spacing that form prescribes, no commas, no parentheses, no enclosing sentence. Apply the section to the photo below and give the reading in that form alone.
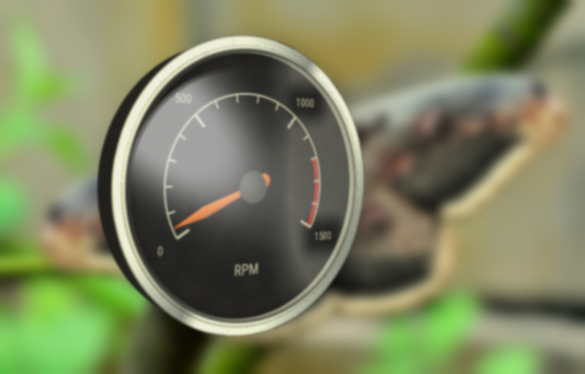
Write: 50 rpm
